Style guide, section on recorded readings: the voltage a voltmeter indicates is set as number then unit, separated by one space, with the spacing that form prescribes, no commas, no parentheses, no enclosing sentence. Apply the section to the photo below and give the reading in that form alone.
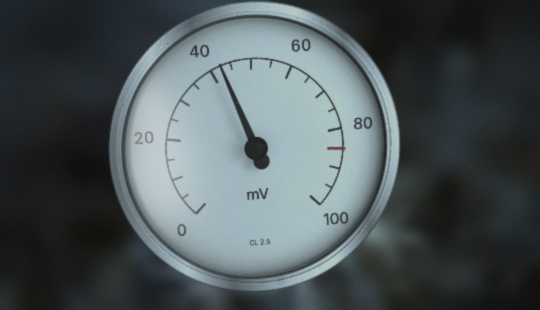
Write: 42.5 mV
